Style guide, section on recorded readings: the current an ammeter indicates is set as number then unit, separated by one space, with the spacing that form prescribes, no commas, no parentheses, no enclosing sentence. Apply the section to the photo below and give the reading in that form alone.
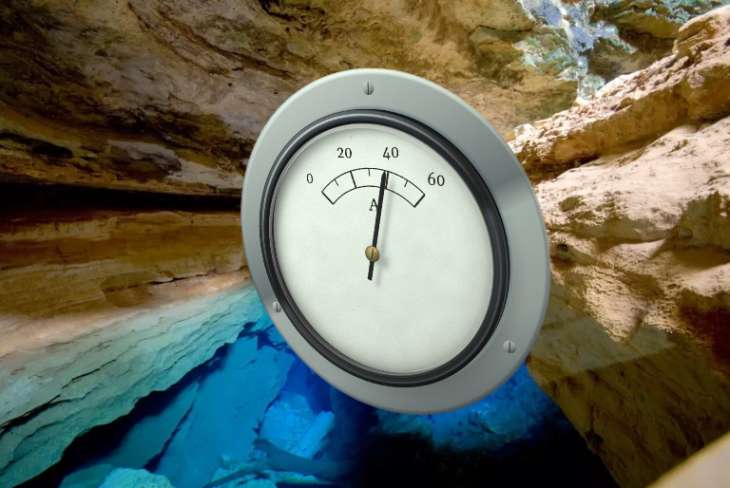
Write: 40 A
